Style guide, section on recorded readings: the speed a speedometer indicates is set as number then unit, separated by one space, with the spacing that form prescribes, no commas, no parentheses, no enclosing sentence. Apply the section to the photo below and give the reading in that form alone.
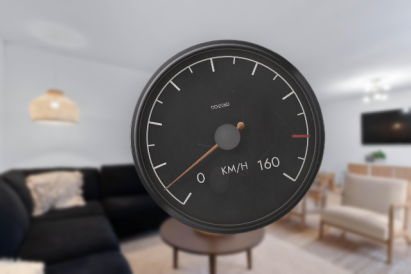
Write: 10 km/h
